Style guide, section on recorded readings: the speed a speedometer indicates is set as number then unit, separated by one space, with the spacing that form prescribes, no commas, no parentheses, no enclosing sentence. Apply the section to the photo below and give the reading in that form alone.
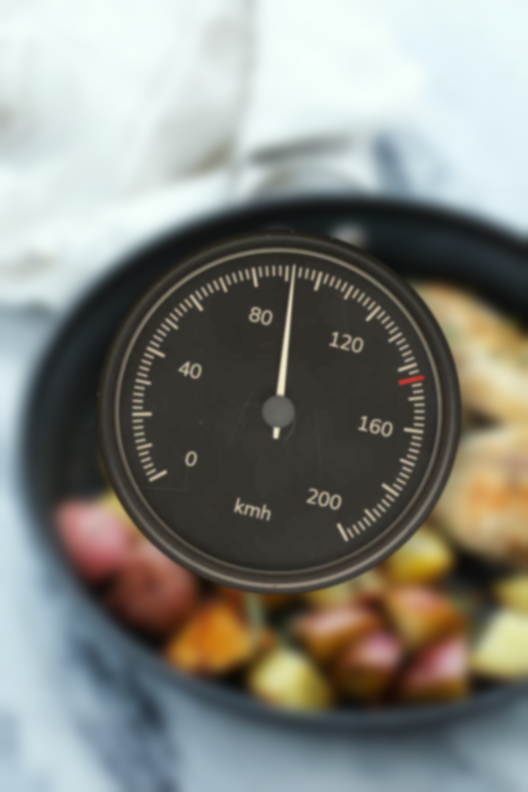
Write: 92 km/h
